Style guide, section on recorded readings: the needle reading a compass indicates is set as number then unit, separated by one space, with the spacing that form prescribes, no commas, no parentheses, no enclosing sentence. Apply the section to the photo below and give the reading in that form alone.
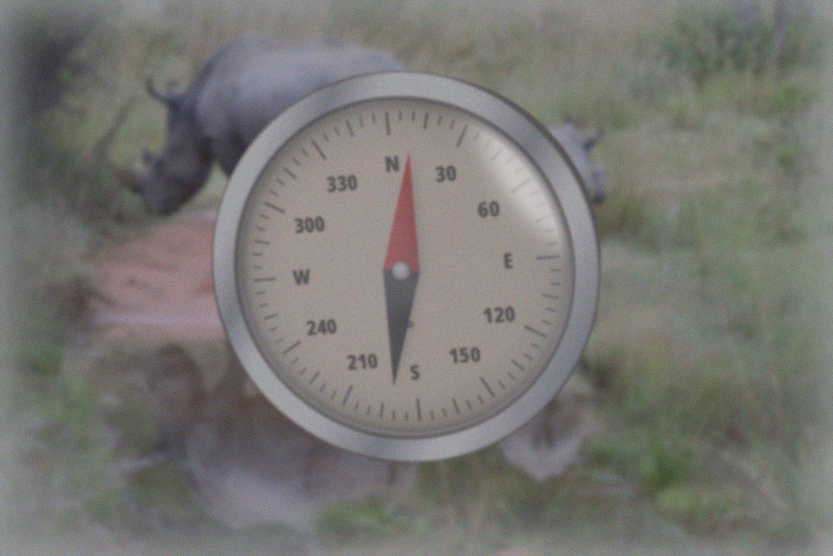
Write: 10 °
